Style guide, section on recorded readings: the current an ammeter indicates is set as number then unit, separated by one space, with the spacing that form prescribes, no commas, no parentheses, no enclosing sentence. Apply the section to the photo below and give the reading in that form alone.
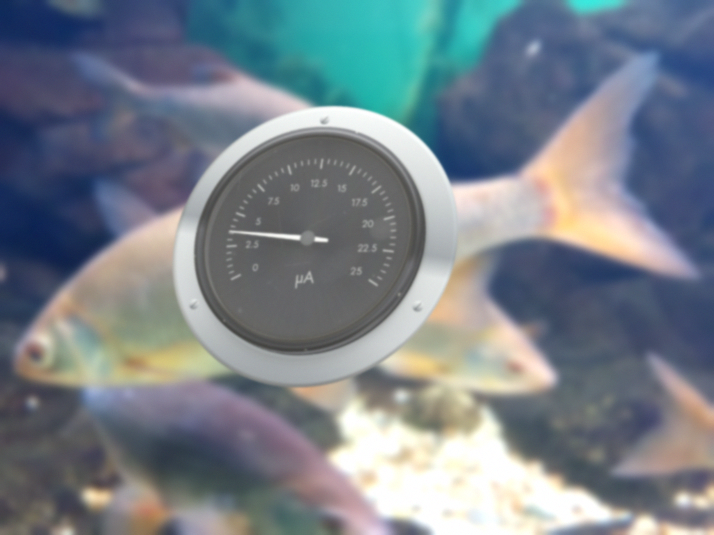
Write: 3.5 µA
